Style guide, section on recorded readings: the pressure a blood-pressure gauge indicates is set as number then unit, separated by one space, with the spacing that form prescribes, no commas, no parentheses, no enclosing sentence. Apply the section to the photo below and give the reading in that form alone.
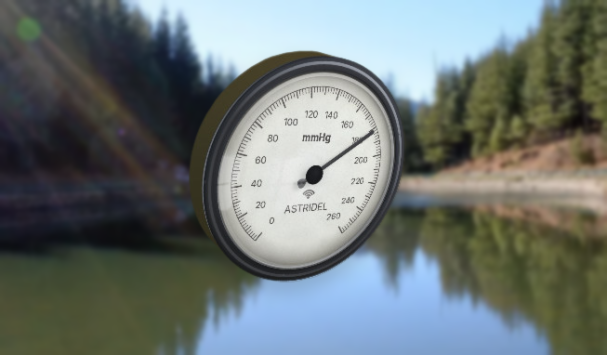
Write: 180 mmHg
